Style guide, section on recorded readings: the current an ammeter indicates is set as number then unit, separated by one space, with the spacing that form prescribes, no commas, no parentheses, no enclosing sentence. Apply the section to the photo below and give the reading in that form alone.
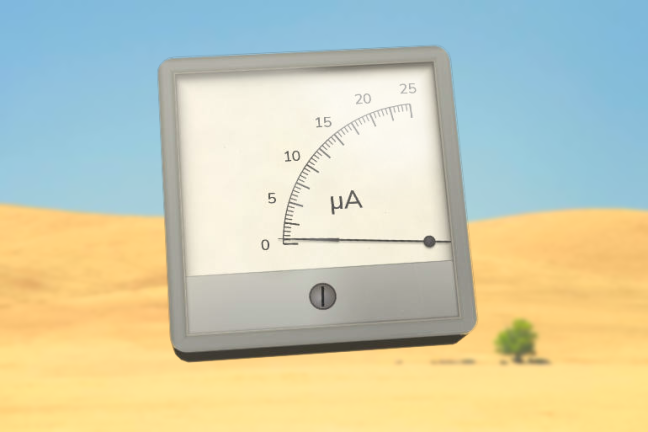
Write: 0.5 µA
